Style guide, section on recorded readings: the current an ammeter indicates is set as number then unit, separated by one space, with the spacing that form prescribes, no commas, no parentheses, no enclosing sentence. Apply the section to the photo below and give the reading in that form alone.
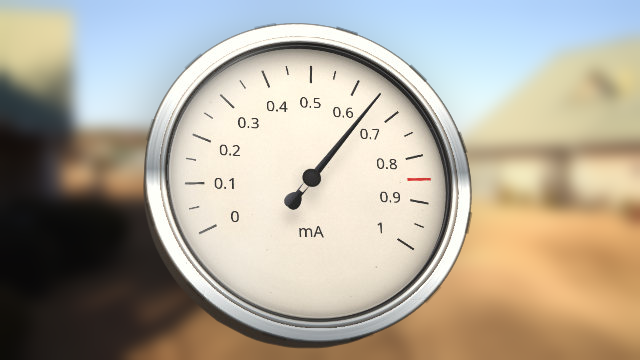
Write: 0.65 mA
